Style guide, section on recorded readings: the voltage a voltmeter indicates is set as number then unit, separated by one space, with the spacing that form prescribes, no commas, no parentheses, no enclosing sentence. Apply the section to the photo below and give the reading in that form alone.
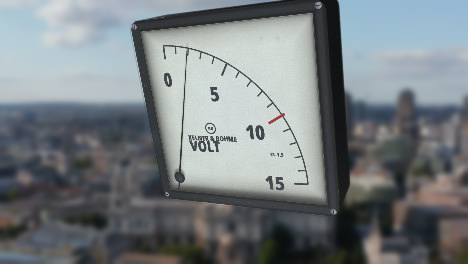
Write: 2 V
